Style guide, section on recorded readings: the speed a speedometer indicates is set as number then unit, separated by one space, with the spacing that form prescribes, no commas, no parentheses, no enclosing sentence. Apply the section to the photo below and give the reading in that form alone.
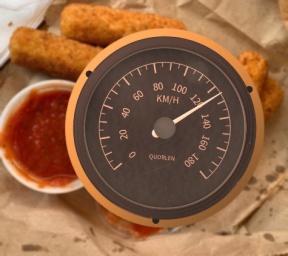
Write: 125 km/h
